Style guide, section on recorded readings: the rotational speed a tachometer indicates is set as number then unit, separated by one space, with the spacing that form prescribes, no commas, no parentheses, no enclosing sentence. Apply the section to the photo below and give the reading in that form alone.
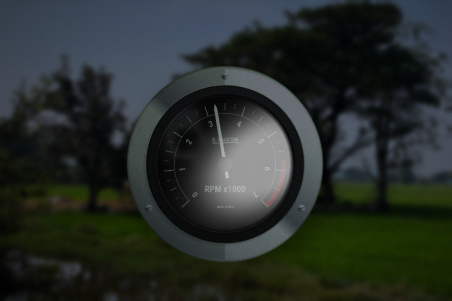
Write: 3250 rpm
